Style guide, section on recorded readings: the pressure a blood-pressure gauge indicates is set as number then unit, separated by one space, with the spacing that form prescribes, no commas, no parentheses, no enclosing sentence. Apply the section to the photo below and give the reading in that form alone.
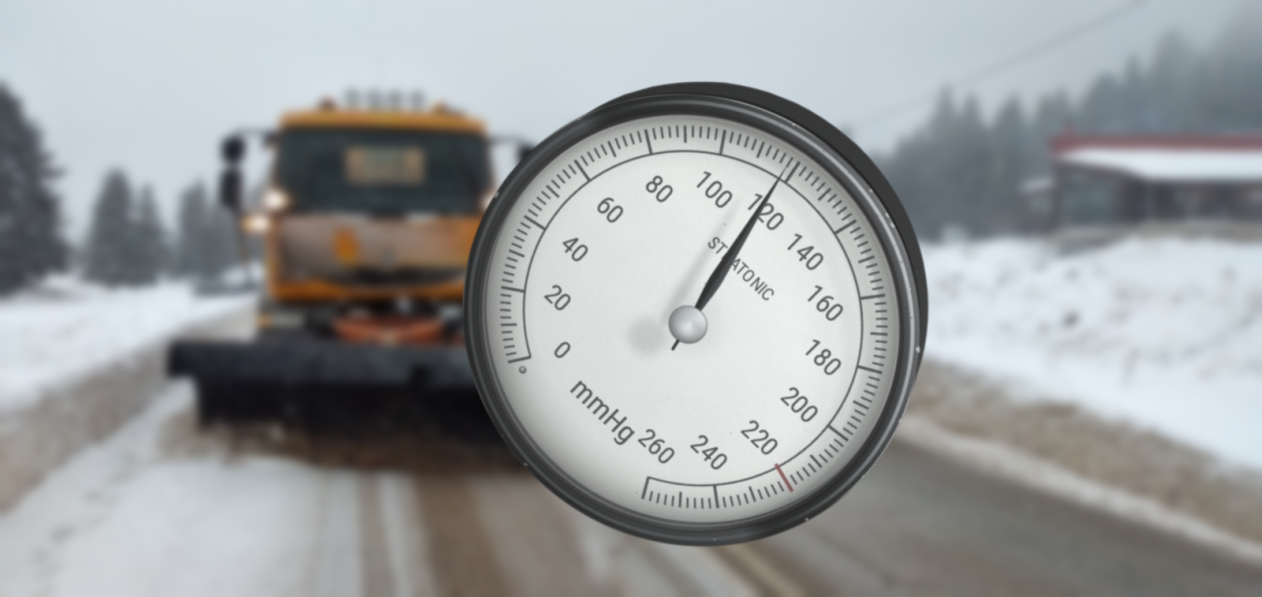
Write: 118 mmHg
